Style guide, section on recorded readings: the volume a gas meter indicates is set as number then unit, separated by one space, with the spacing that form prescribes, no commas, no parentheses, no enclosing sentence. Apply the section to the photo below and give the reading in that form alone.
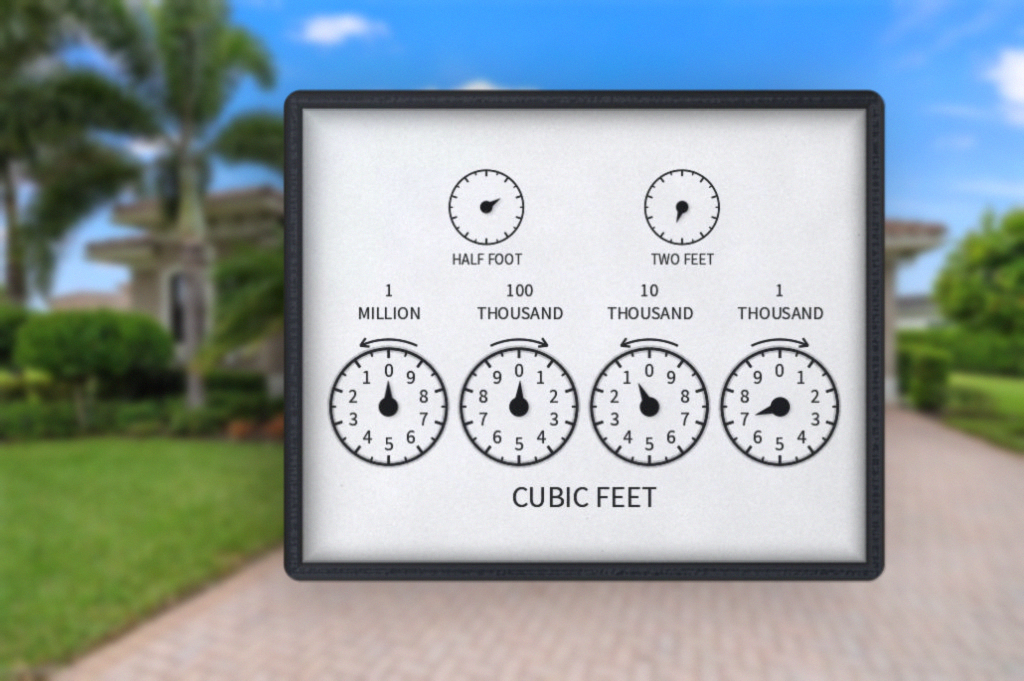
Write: 700 ft³
